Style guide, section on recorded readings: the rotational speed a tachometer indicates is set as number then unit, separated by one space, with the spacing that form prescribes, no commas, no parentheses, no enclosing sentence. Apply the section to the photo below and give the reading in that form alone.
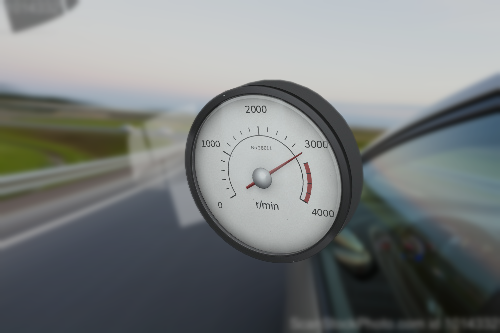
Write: 3000 rpm
